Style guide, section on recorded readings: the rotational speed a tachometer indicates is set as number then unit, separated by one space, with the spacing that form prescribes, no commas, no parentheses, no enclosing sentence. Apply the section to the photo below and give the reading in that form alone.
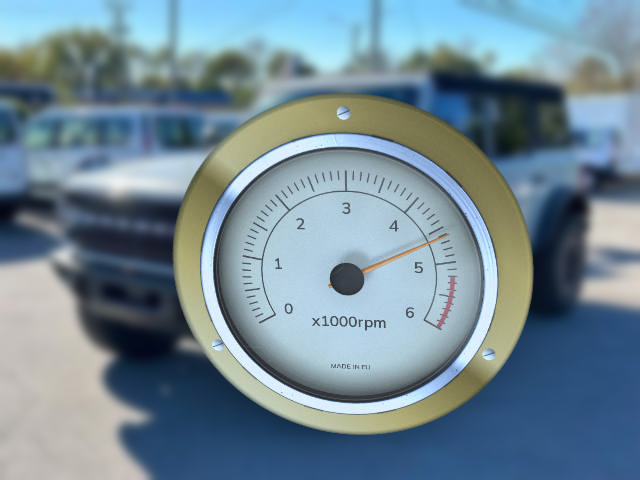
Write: 4600 rpm
